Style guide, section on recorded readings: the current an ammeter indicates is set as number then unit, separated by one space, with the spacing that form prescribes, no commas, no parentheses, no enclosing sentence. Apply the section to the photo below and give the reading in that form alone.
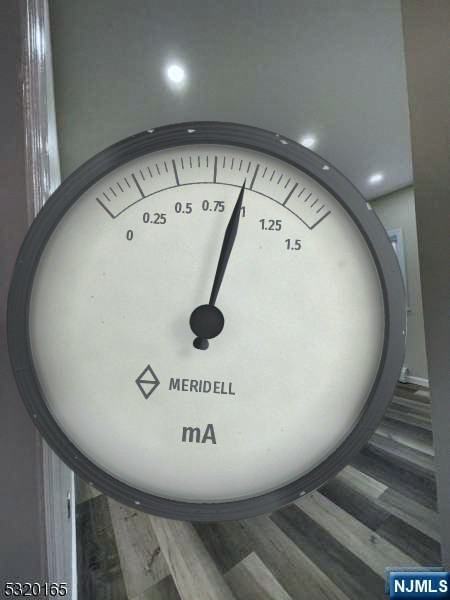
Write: 0.95 mA
